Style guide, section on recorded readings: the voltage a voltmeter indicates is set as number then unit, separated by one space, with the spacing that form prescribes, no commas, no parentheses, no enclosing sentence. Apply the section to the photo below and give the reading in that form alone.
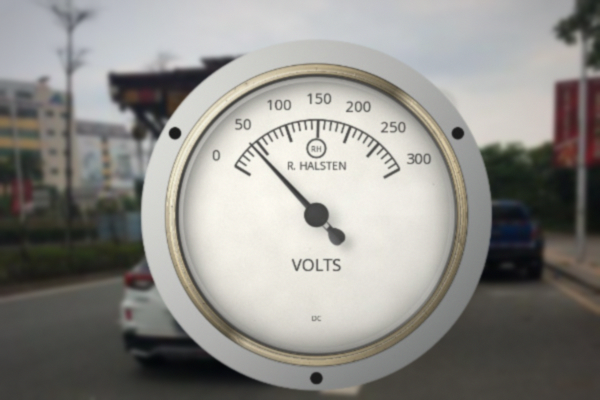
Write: 40 V
